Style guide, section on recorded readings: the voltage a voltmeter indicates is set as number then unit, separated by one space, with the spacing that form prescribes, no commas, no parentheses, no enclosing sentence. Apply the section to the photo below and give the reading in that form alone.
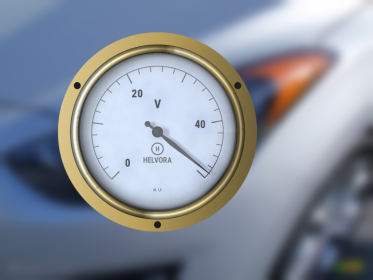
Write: 49 V
